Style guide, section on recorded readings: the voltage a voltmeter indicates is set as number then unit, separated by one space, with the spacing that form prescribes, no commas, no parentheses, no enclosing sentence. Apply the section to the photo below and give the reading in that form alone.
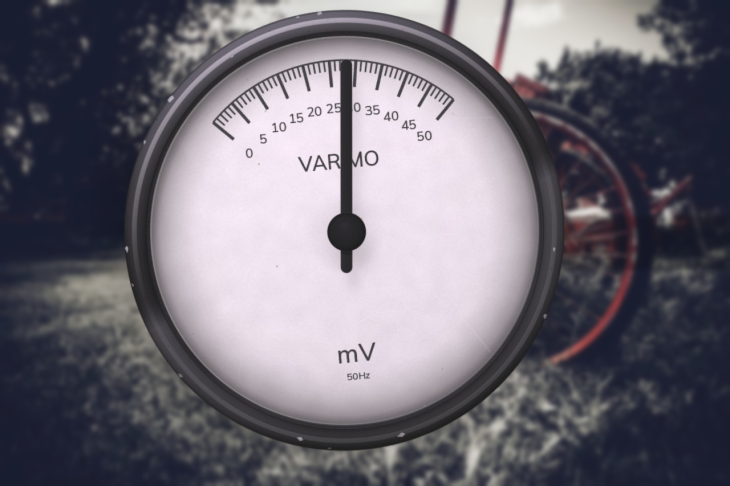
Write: 28 mV
